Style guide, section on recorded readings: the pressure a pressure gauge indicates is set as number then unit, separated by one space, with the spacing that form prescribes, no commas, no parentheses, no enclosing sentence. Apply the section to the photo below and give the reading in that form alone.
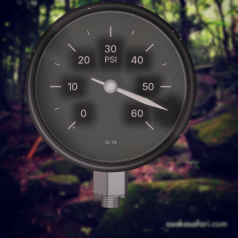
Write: 55 psi
